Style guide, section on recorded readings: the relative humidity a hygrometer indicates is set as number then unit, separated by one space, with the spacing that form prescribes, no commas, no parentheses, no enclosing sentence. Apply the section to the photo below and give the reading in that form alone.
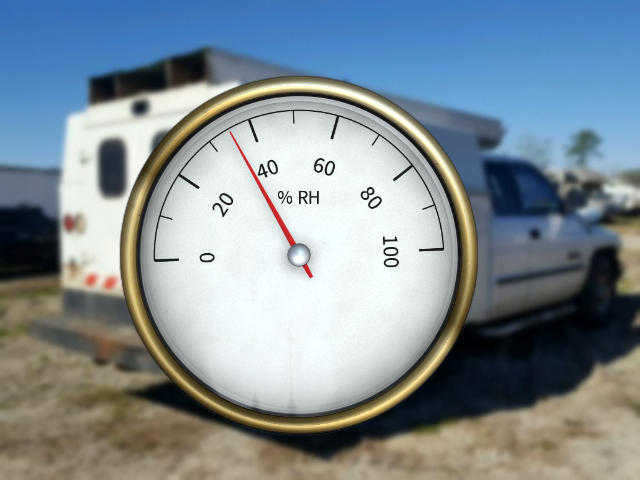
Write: 35 %
